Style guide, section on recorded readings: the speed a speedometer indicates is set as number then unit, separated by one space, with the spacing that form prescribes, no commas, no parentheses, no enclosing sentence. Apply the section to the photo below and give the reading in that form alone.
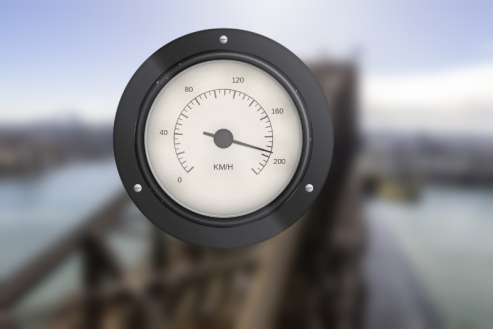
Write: 195 km/h
